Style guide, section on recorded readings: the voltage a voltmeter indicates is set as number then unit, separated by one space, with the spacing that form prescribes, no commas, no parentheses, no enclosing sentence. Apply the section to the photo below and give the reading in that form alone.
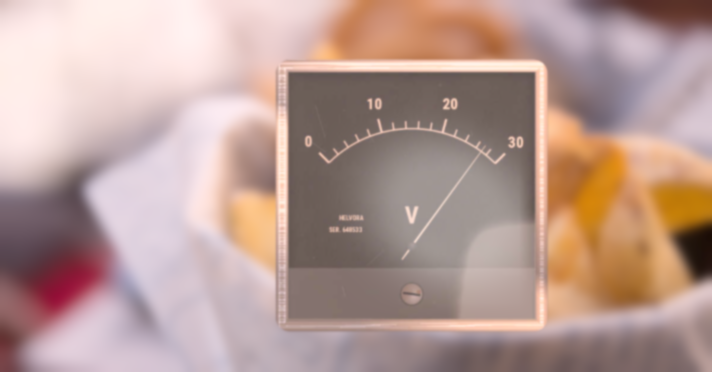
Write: 27 V
